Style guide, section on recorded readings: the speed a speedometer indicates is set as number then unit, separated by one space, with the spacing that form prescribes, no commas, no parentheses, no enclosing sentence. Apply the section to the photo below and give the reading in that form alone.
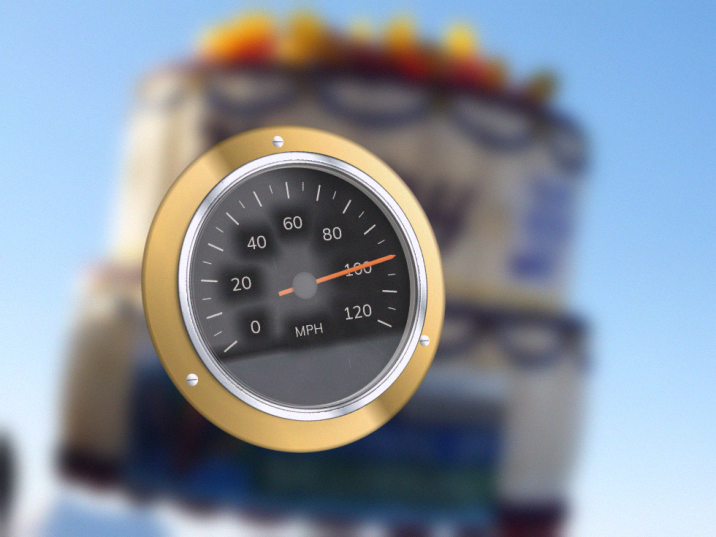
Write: 100 mph
